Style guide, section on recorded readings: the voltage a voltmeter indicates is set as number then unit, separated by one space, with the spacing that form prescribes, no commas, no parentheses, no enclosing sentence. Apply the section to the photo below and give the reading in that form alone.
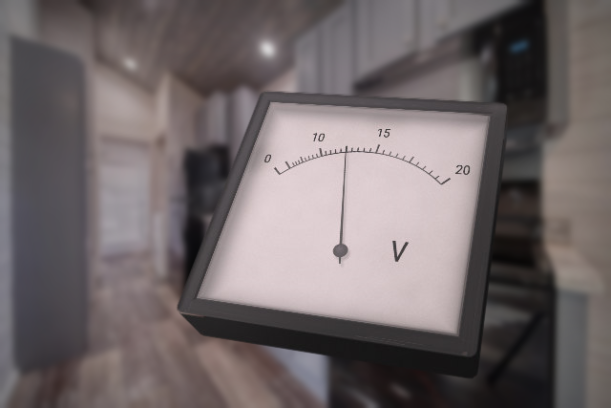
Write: 12.5 V
